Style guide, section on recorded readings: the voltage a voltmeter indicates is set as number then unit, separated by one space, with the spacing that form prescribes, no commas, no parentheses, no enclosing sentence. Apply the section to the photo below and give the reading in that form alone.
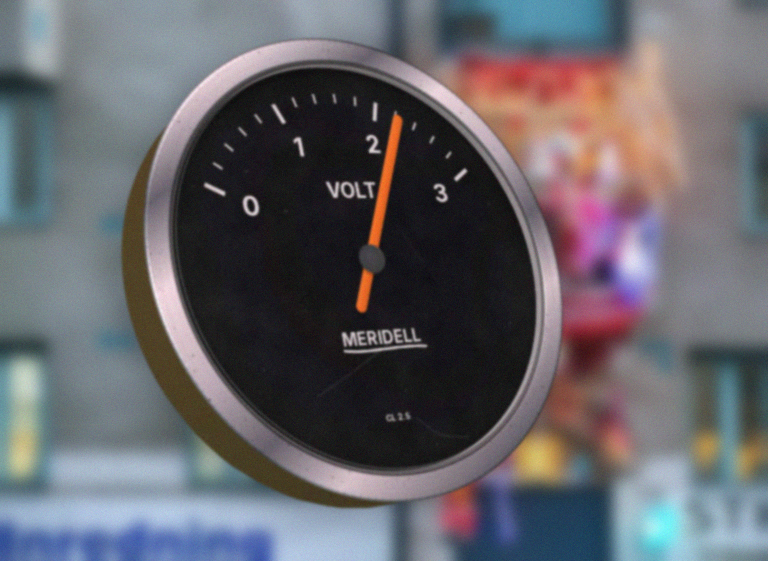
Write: 2.2 V
